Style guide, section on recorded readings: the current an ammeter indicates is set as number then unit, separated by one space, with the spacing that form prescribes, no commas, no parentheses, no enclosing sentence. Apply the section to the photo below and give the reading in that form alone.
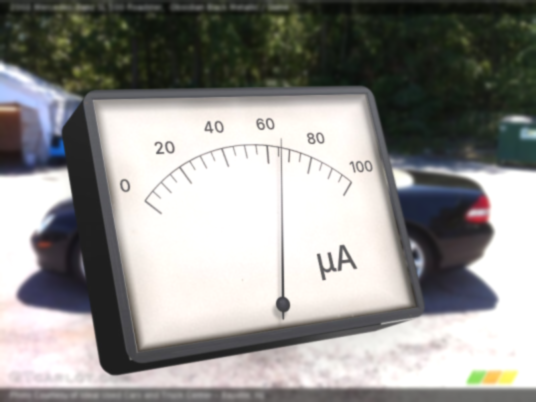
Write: 65 µA
